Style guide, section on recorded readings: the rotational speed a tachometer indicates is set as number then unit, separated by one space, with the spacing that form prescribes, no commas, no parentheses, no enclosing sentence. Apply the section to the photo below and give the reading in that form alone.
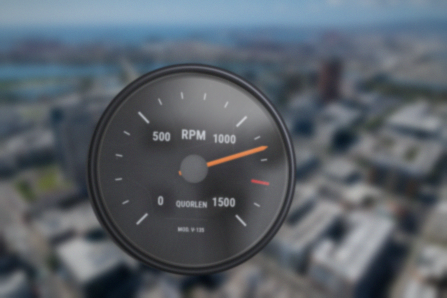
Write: 1150 rpm
